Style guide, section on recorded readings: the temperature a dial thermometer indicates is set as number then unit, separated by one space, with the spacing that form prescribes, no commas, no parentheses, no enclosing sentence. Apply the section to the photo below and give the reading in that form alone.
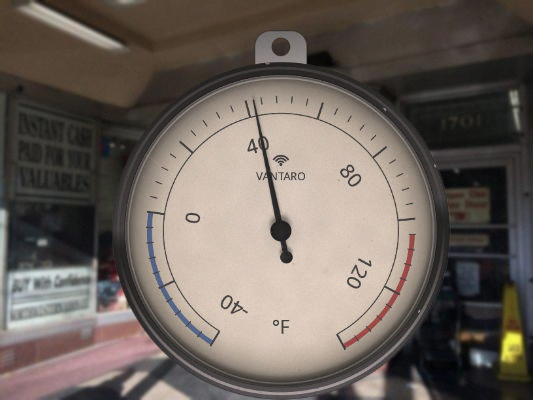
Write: 42 °F
